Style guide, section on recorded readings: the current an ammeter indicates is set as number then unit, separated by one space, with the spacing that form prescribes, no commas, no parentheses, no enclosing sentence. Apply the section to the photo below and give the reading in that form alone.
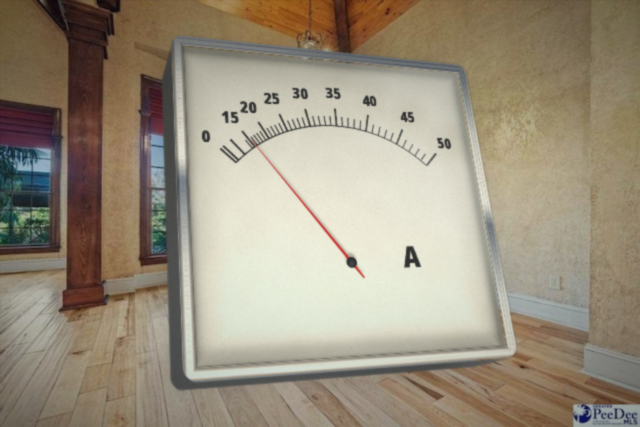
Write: 15 A
